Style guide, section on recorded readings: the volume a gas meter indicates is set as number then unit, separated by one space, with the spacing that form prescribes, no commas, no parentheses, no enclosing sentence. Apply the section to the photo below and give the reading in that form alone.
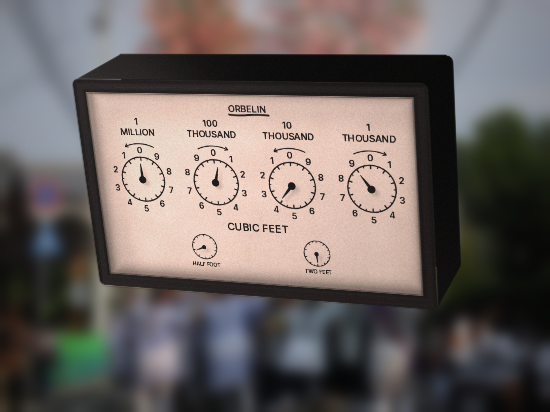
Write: 3900 ft³
